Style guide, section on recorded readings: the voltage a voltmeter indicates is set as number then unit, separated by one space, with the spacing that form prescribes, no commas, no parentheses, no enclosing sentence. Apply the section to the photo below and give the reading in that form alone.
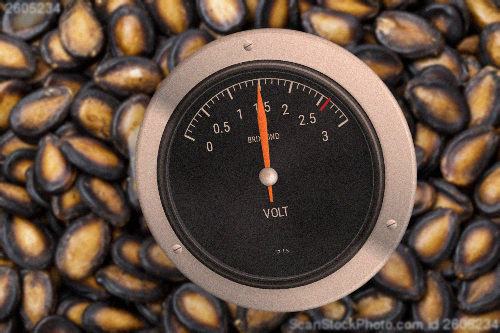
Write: 1.5 V
